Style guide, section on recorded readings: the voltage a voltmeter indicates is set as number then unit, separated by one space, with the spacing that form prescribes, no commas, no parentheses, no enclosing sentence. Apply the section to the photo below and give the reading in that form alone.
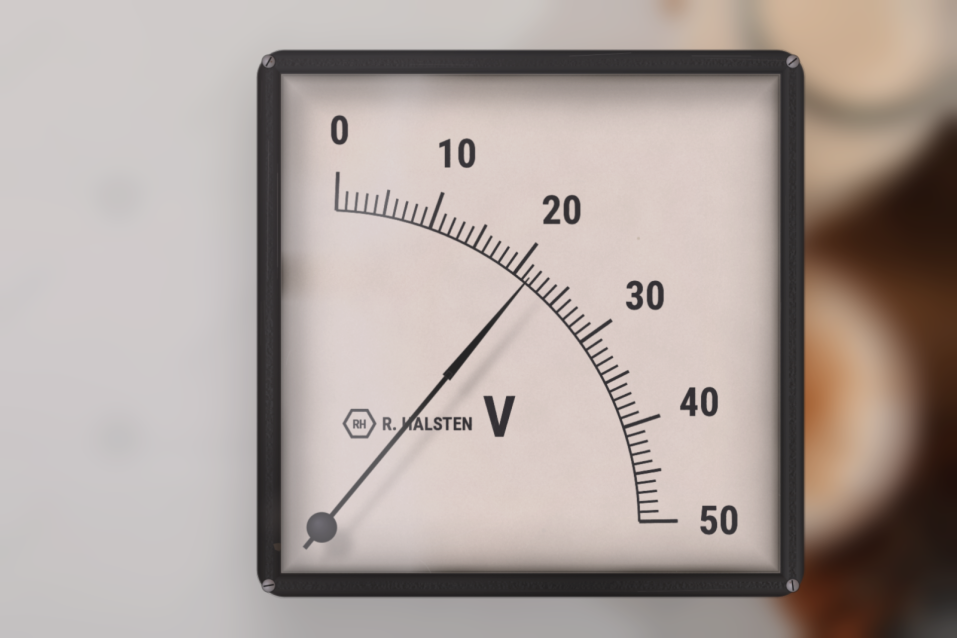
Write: 21.5 V
